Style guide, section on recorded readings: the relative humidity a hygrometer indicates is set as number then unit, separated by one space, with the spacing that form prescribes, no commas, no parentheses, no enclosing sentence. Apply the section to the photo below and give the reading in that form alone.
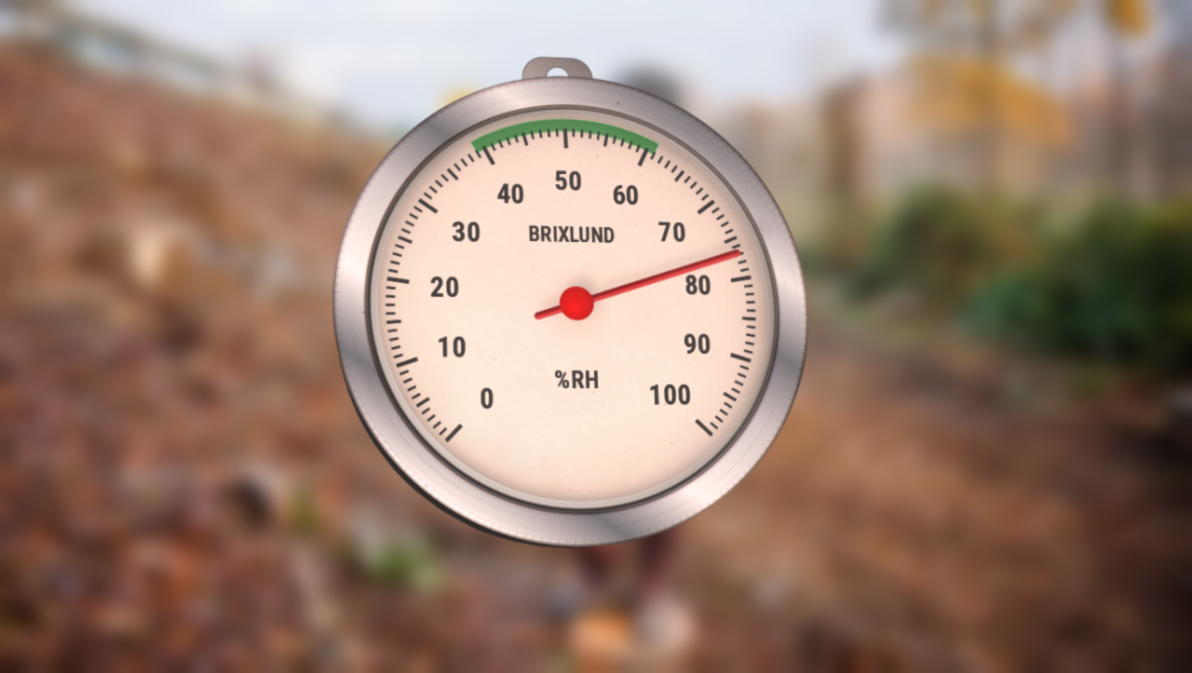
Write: 77 %
